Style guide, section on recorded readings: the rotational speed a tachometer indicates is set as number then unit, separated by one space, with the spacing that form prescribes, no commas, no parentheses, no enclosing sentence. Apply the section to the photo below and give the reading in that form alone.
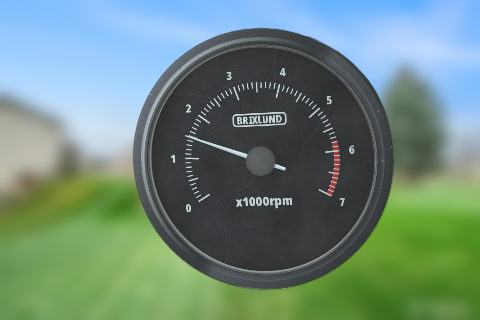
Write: 1500 rpm
